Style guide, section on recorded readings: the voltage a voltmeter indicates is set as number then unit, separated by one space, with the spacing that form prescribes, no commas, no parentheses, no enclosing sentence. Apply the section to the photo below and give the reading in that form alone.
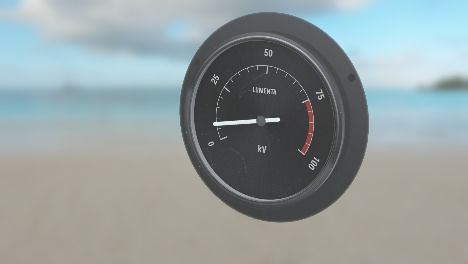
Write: 7.5 kV
